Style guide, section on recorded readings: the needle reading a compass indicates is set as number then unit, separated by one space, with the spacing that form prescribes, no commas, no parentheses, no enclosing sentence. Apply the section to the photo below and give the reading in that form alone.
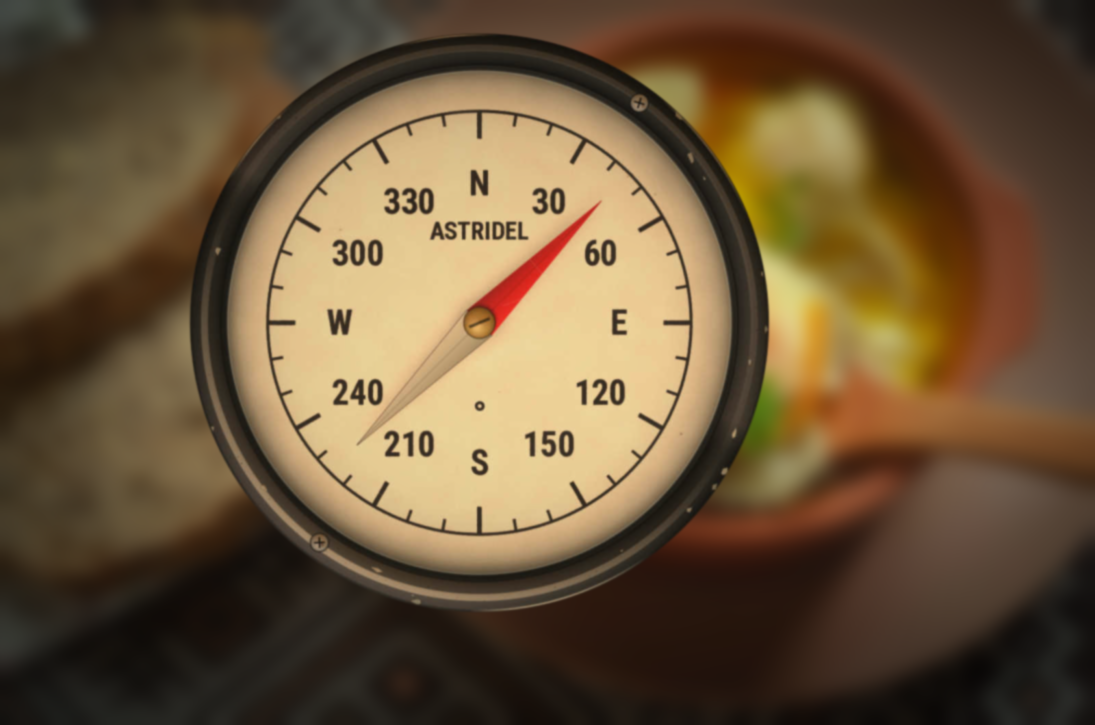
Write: 45 °
